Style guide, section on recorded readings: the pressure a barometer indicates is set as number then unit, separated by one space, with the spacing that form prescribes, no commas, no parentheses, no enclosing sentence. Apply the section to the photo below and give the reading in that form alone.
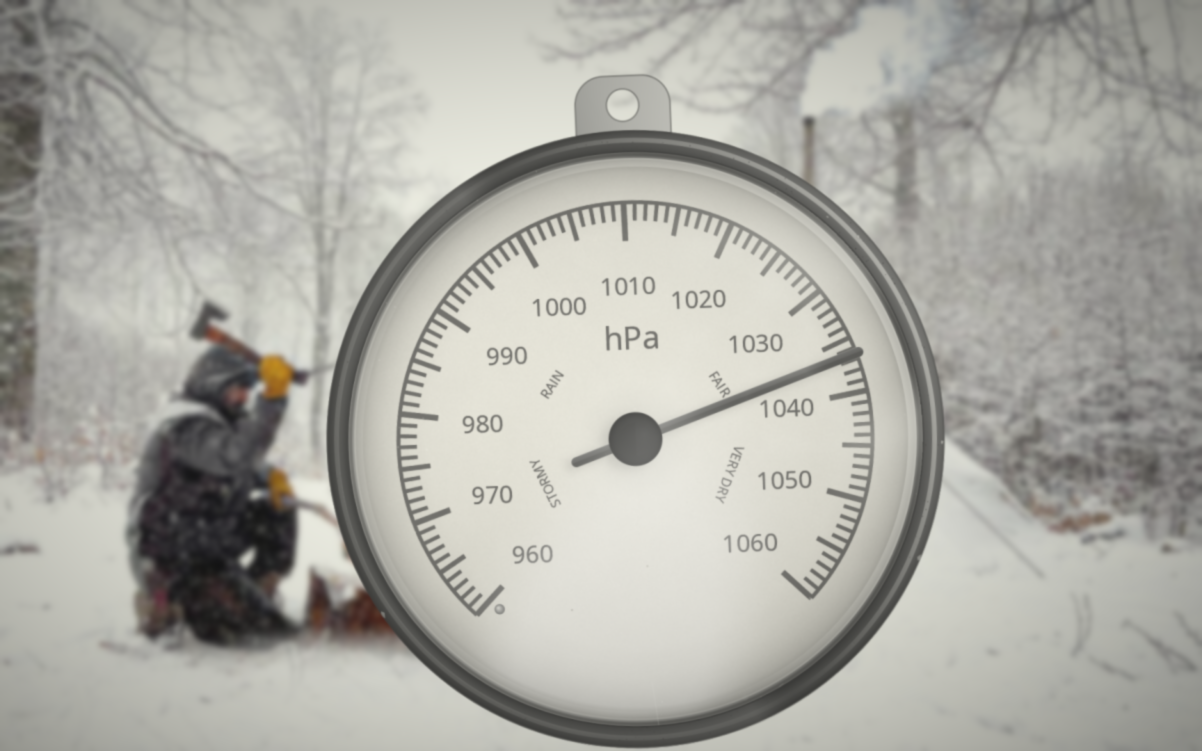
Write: 1036.5 hPa
